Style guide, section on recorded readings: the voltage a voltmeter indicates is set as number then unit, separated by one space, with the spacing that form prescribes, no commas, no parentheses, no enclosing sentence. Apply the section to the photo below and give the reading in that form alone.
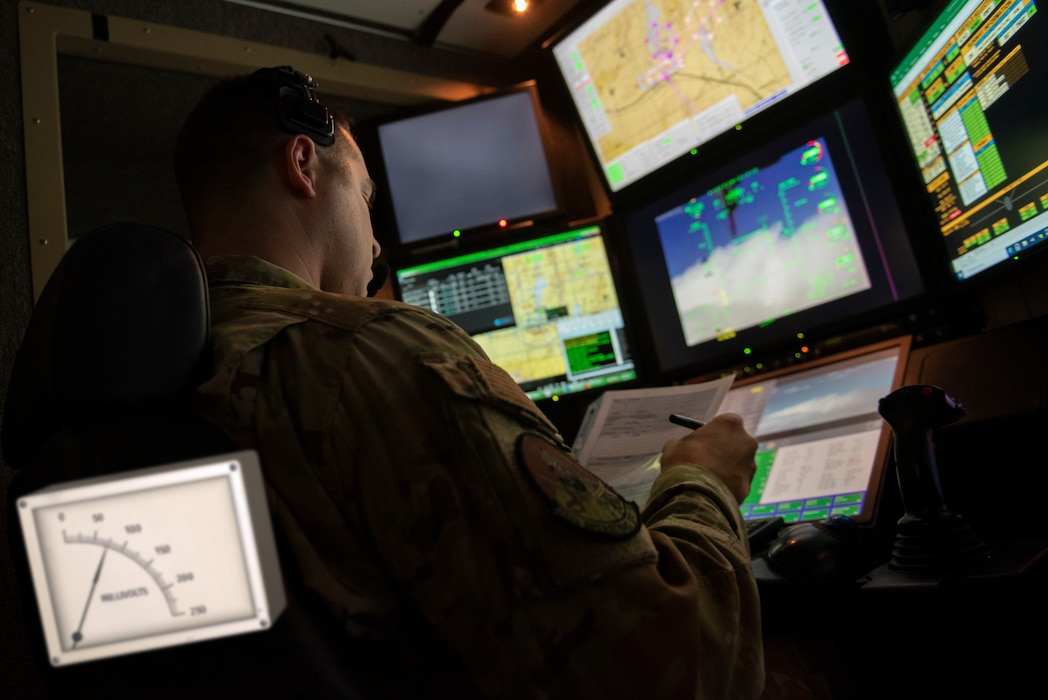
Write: 75 mV
